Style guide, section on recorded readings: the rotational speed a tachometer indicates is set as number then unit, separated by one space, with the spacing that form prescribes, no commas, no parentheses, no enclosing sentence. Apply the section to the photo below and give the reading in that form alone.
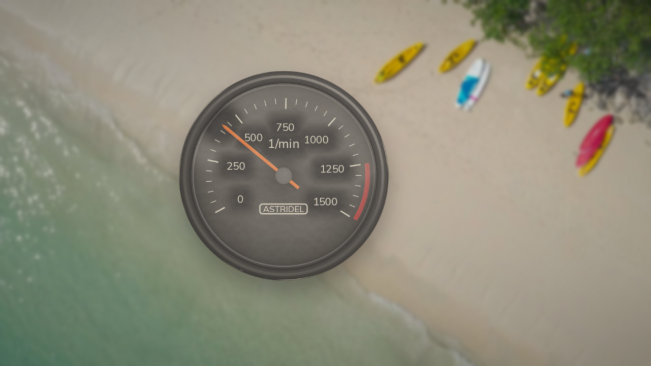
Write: 425 rpm
